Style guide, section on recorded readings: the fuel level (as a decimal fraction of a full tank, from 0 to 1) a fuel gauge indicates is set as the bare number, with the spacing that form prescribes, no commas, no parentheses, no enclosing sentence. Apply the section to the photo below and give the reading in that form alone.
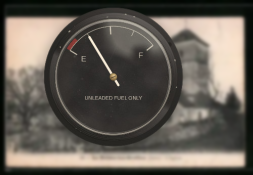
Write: 0.25
